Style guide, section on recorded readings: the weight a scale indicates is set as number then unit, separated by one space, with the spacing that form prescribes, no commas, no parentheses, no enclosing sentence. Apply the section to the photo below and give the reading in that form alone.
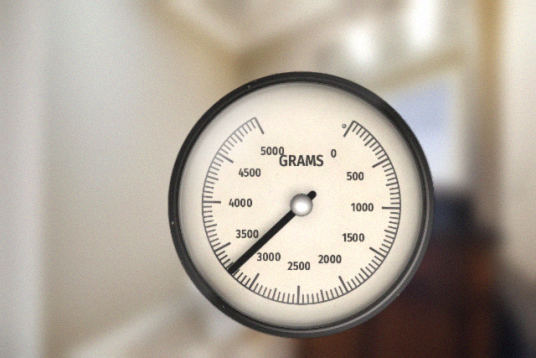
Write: 3250 g
